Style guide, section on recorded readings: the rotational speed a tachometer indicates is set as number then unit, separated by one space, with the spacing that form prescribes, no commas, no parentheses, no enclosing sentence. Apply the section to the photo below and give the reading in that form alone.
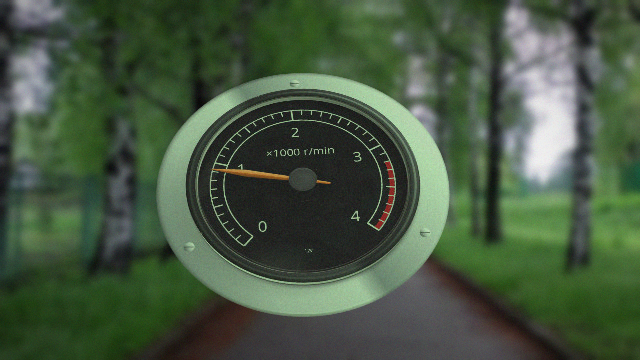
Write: 900 rpm
